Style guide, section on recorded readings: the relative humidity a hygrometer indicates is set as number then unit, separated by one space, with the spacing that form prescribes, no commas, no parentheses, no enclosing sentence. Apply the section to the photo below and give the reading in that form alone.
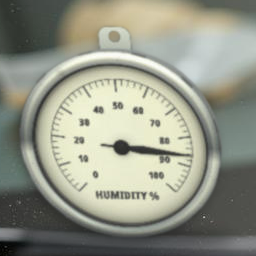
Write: 86 %
